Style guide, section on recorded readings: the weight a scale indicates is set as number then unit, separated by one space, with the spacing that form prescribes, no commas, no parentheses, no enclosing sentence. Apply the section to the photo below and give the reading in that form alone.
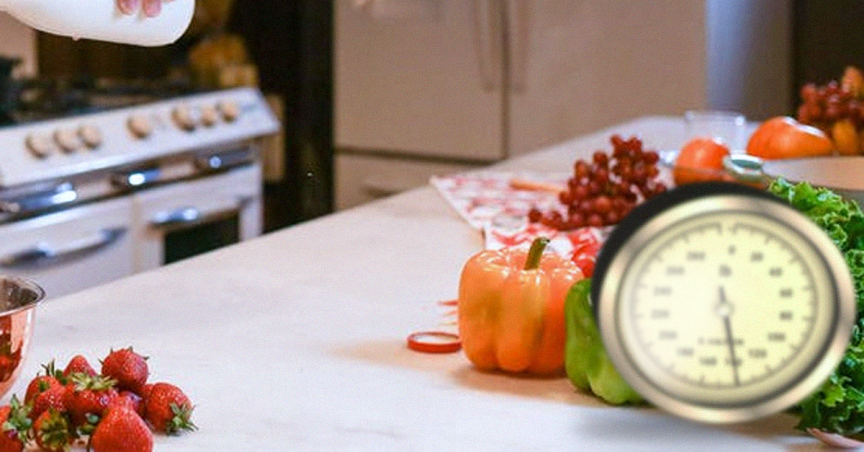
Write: 140 lb
